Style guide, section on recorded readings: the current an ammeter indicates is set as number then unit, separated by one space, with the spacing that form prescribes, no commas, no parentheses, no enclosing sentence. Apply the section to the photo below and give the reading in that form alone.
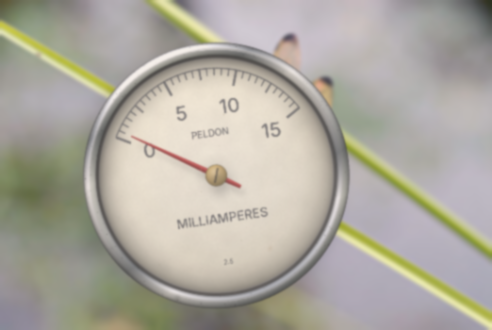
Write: 0.5 mA
